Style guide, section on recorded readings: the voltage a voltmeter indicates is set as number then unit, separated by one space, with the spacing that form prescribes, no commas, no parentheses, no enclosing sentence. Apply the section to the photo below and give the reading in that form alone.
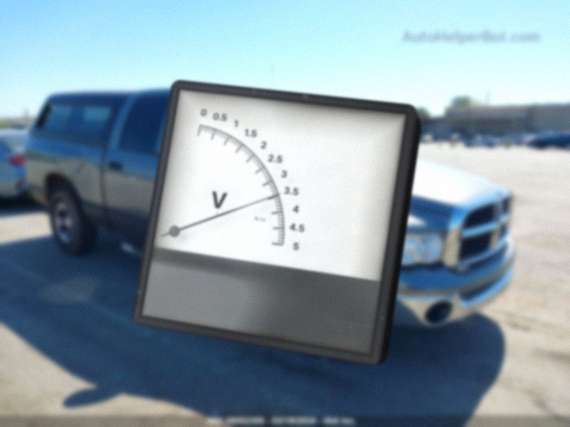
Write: 3.5 V
